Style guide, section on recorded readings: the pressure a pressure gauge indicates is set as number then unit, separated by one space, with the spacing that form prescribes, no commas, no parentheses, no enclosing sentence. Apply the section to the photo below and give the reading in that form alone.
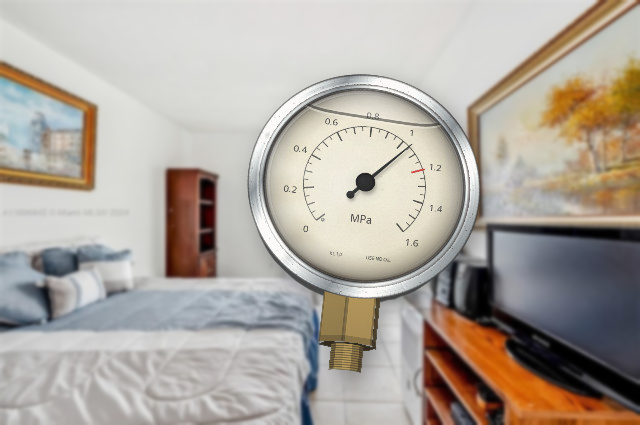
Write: 1.05 MPa
